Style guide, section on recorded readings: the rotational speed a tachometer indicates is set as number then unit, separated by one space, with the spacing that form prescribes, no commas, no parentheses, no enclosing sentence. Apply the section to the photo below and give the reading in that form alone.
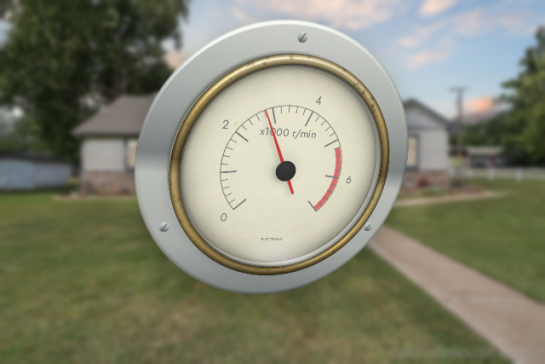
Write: 2800 rpm
